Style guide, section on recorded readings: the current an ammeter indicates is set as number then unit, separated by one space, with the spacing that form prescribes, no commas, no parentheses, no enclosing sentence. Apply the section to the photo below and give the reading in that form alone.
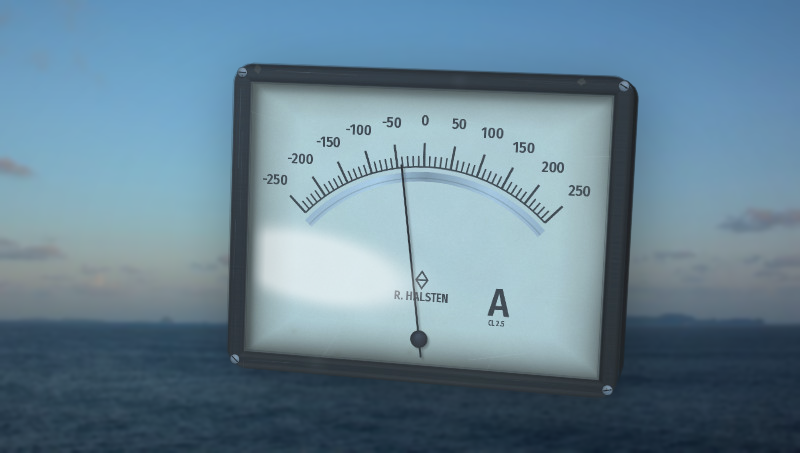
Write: -40 A
